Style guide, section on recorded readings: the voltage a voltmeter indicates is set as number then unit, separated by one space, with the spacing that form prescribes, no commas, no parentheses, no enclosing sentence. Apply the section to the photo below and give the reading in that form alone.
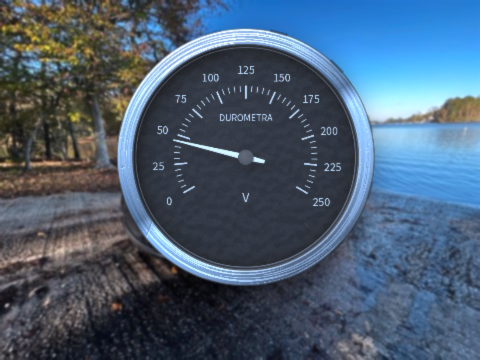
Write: 45 V
